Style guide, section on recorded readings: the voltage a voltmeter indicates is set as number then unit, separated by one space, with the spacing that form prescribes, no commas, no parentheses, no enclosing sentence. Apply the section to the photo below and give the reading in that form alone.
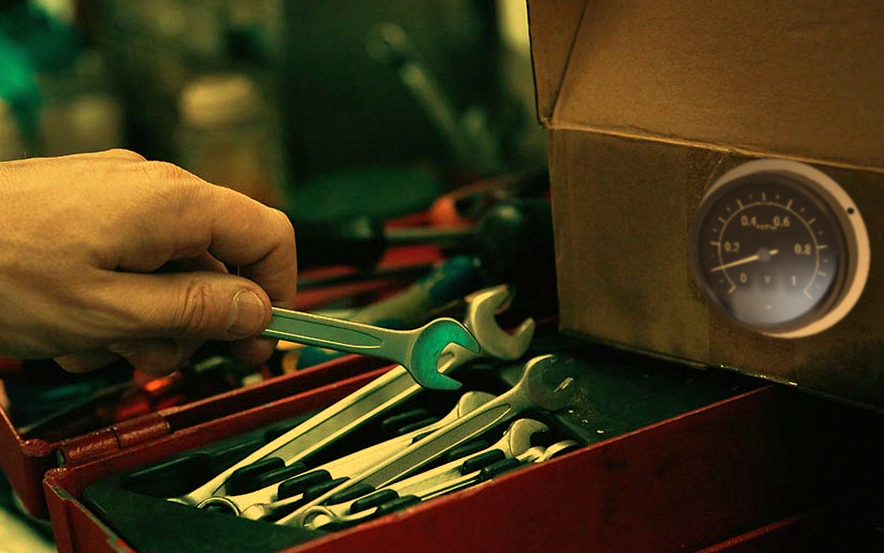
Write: 0.1 V
